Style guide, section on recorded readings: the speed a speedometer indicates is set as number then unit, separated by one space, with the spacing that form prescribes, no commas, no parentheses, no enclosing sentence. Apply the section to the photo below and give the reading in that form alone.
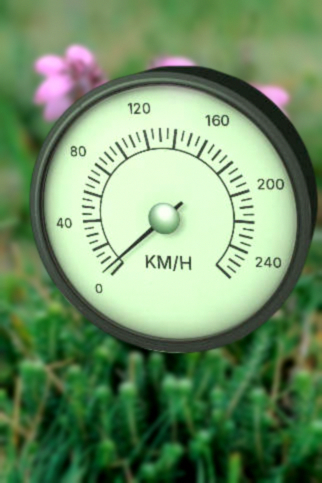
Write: 5 km/h
